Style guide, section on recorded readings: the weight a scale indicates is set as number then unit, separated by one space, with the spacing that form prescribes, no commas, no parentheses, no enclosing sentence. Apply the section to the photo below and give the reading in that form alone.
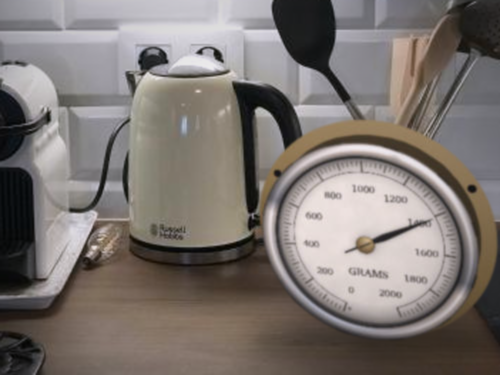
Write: 1400 g
